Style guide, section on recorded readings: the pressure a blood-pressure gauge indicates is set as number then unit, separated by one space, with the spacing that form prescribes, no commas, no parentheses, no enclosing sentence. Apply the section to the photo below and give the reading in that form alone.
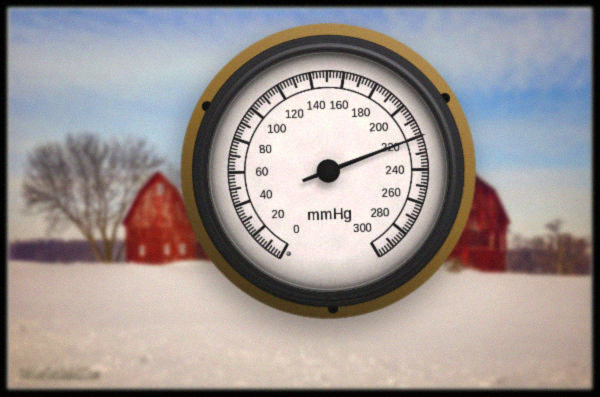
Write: 220 mmHg
